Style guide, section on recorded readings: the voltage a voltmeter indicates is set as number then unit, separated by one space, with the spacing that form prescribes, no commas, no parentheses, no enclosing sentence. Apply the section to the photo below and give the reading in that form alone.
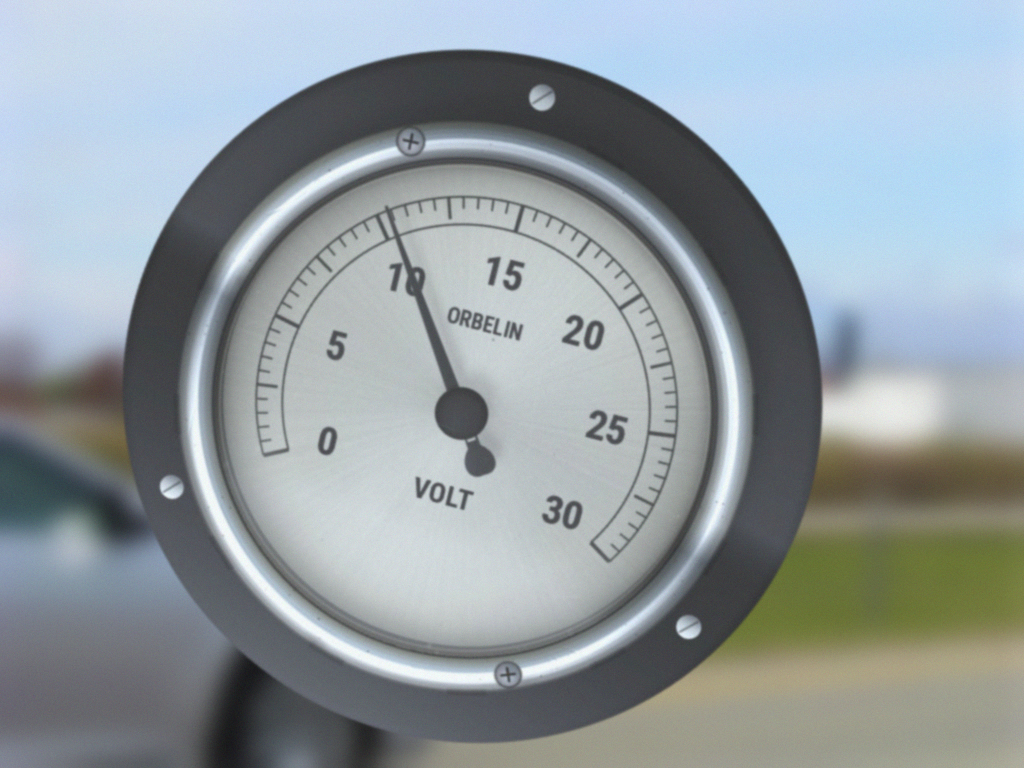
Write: 10.5 V
